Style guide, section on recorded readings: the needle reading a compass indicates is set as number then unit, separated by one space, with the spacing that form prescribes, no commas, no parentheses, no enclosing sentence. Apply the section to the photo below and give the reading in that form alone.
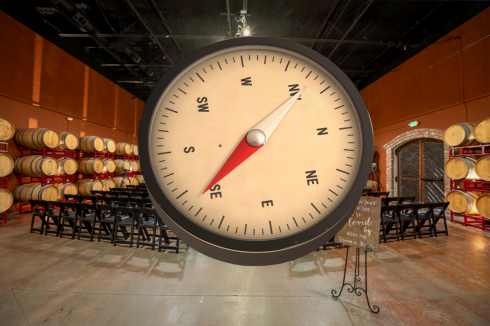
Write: 140 °
